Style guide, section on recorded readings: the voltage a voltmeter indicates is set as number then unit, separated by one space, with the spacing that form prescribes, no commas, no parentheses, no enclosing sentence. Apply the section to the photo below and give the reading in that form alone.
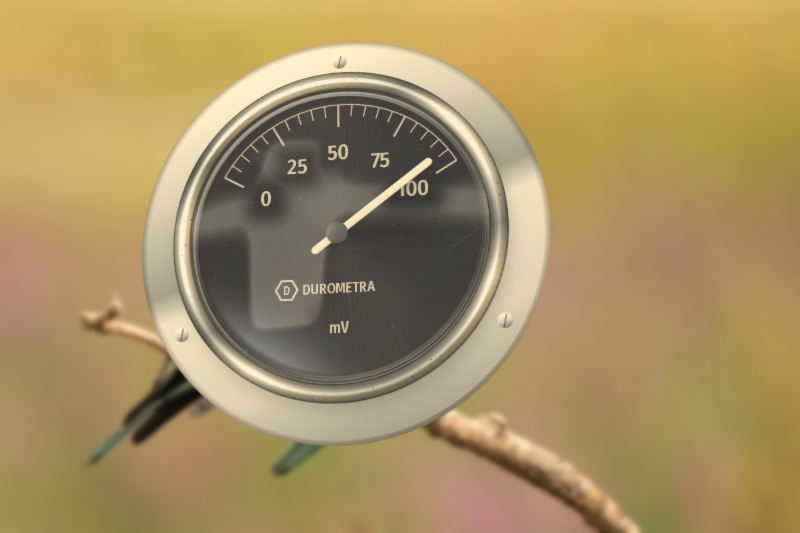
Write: 95 mV
